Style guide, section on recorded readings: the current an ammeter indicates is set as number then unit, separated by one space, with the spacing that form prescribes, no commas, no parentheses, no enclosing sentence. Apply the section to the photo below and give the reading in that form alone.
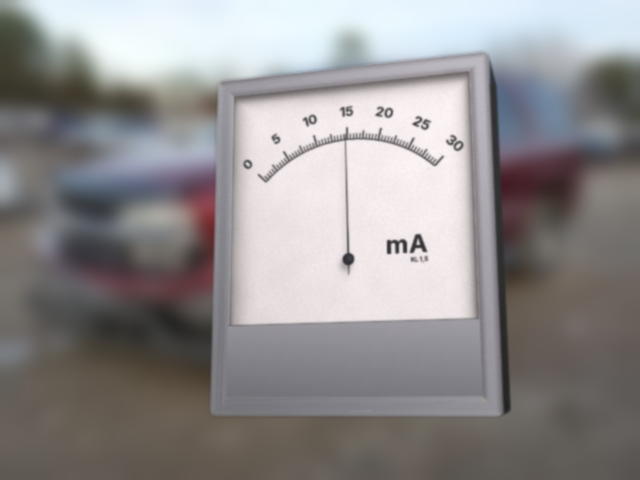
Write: 15 mA
